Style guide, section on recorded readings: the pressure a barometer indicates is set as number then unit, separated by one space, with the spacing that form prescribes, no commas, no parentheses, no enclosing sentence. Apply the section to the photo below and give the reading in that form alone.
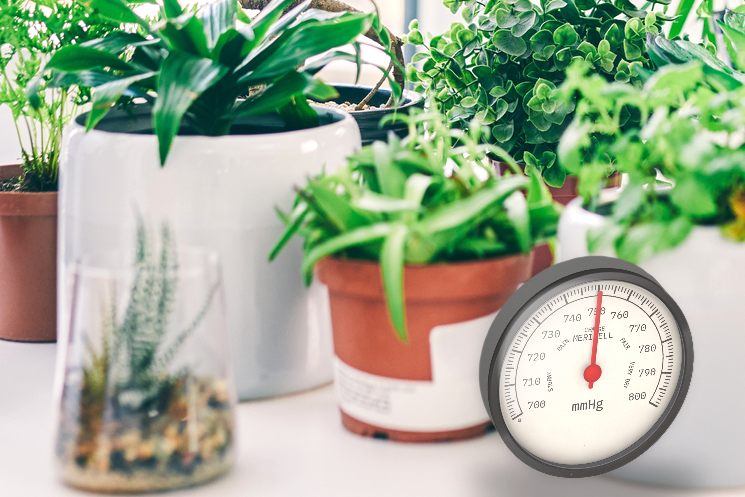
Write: 750 mmHg
